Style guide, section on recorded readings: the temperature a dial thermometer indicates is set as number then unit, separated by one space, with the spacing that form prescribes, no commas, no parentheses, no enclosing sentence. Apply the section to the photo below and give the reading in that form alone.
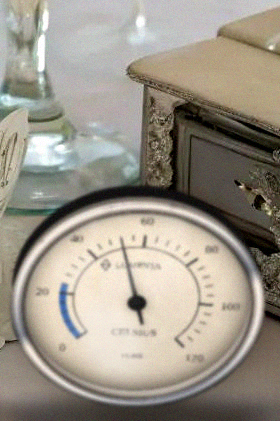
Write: 52 °C
